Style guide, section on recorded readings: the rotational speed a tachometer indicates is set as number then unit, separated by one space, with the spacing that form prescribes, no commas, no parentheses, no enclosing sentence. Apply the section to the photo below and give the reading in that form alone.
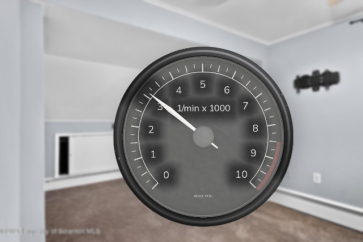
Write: 3125 rpm
